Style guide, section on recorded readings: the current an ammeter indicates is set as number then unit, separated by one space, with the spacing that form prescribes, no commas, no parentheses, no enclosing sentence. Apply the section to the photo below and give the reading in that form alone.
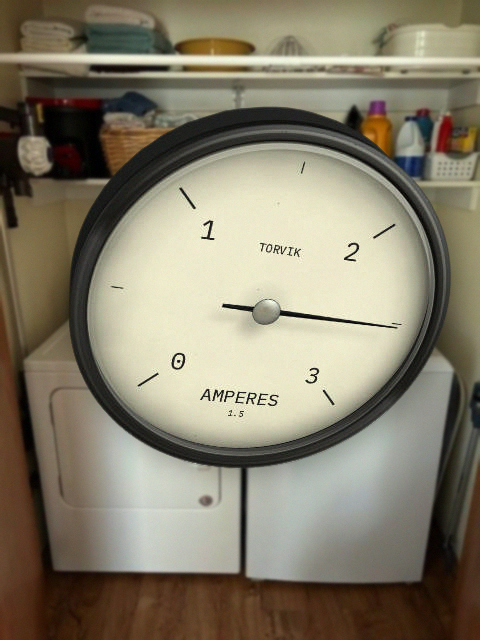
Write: 2.5 A
